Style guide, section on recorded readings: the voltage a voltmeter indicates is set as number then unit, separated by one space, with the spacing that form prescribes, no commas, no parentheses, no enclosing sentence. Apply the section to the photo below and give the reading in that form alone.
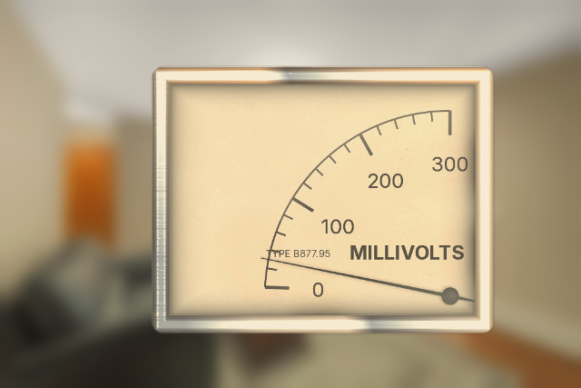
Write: 30 mV
